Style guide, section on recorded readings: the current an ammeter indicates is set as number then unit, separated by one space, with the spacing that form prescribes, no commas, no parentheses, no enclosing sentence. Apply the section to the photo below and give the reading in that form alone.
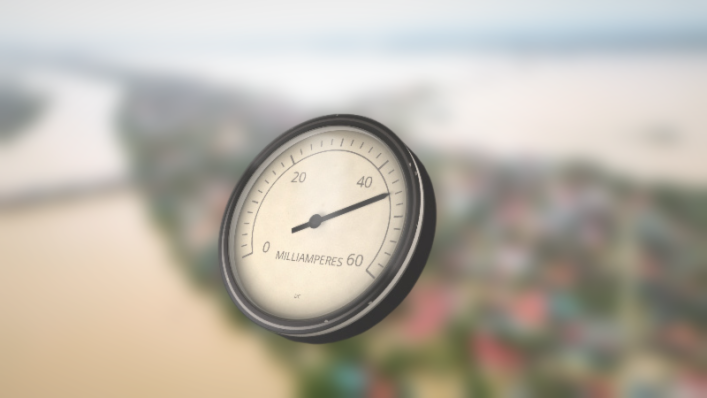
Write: 46 mA
